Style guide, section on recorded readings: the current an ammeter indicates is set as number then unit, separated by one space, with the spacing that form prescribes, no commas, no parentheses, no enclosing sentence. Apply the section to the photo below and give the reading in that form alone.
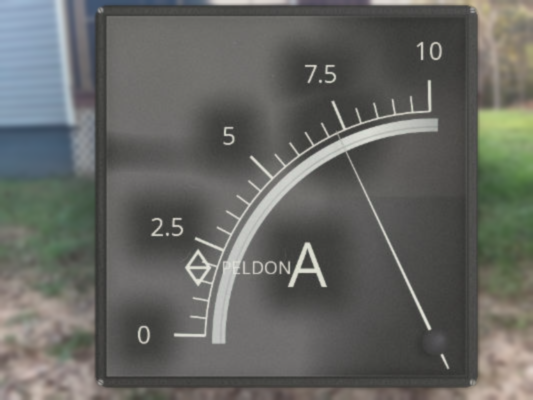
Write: 7.25 A
